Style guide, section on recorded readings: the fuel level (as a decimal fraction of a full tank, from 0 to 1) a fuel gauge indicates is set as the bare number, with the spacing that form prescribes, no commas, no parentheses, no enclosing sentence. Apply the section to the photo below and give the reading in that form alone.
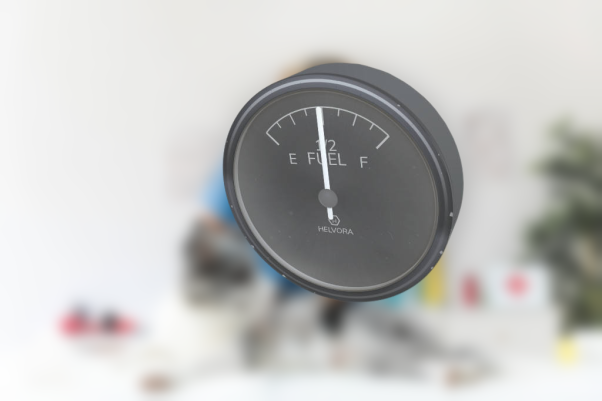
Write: 0.5
